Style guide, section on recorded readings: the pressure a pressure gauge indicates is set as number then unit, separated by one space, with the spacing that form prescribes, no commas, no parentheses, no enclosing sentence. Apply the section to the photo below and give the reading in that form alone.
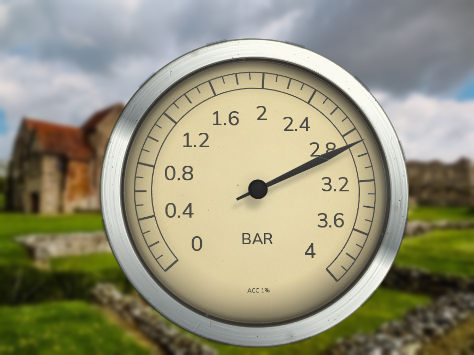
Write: 2.9 bar
